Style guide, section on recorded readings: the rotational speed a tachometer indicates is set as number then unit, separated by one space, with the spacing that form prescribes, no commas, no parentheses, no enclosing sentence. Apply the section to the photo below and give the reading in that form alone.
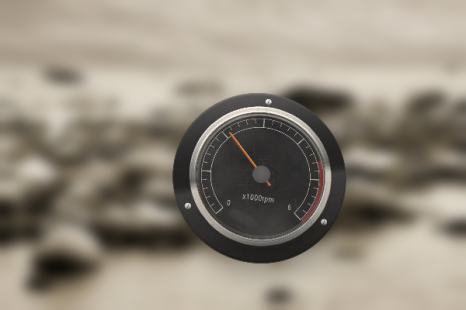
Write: 2100 rpm
